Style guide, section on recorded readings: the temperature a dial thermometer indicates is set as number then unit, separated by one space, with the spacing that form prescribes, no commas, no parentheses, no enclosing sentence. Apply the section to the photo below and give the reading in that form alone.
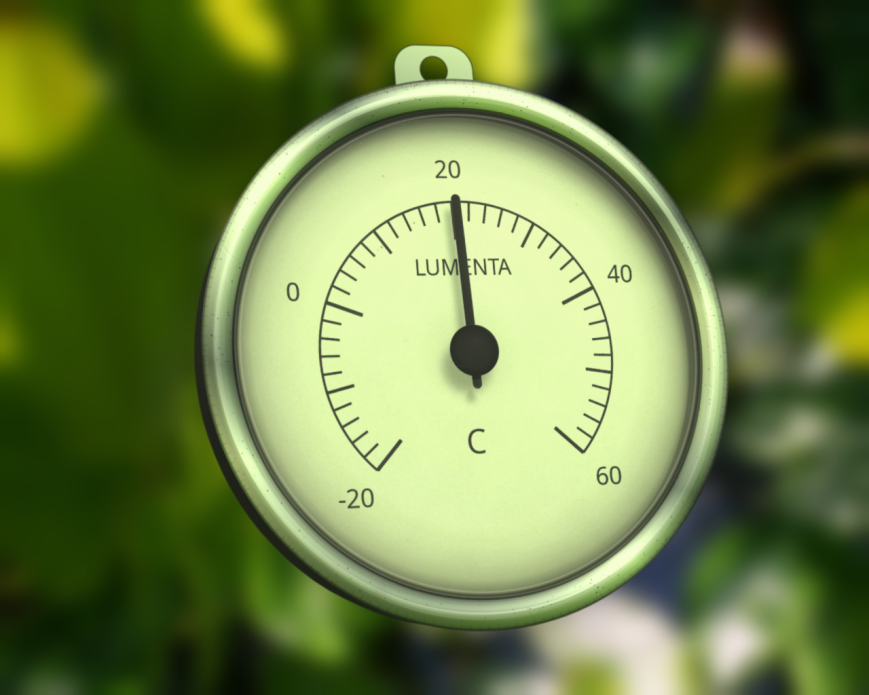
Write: 20 °C
